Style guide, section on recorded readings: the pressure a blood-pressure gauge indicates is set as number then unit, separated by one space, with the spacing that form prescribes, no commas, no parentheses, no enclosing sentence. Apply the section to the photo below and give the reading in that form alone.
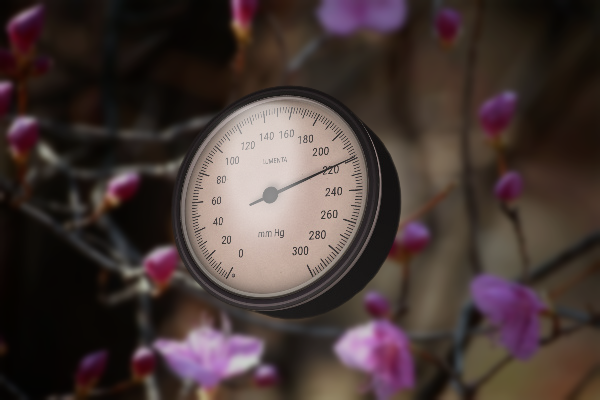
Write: 220 mmHg
